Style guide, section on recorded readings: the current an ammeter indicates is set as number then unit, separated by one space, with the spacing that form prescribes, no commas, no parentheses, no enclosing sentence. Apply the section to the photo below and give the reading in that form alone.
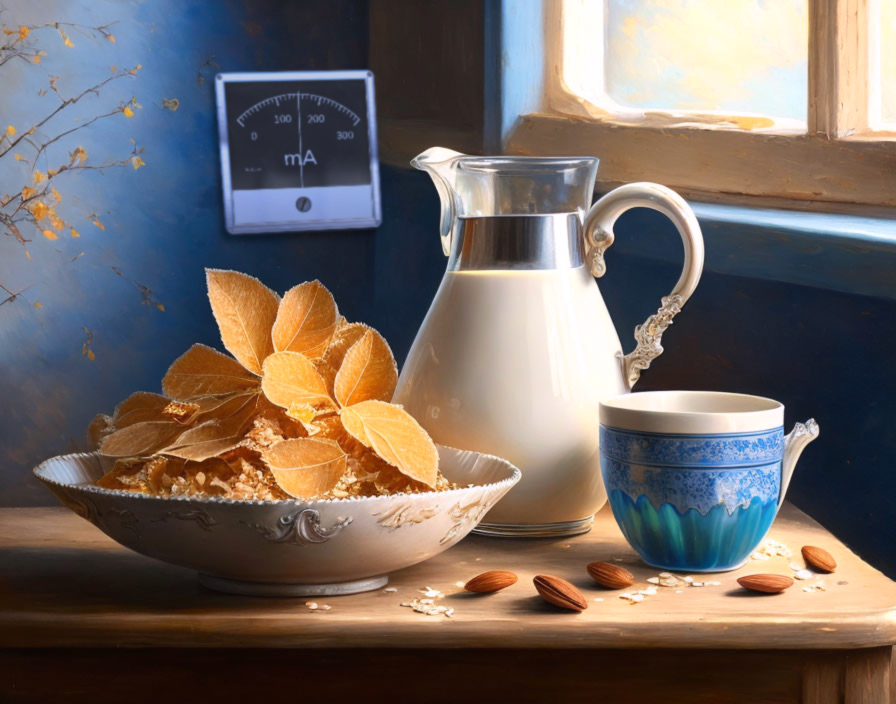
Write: 150 mA
